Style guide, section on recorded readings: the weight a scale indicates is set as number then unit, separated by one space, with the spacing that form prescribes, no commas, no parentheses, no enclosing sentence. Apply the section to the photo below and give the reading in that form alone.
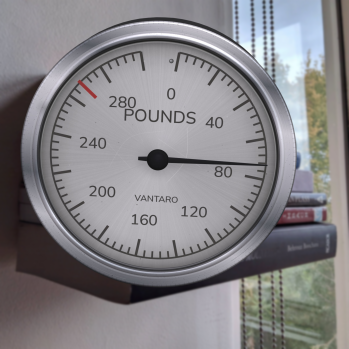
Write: 72 lb
